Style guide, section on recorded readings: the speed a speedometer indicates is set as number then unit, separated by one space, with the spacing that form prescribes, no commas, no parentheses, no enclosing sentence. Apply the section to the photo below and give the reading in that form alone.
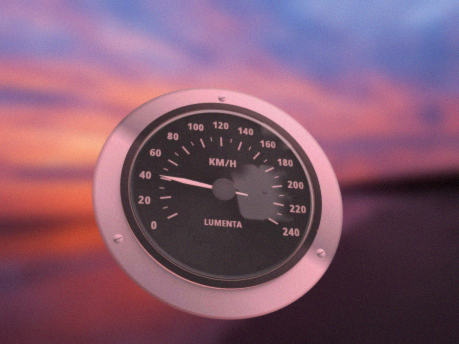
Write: 40 km/h
